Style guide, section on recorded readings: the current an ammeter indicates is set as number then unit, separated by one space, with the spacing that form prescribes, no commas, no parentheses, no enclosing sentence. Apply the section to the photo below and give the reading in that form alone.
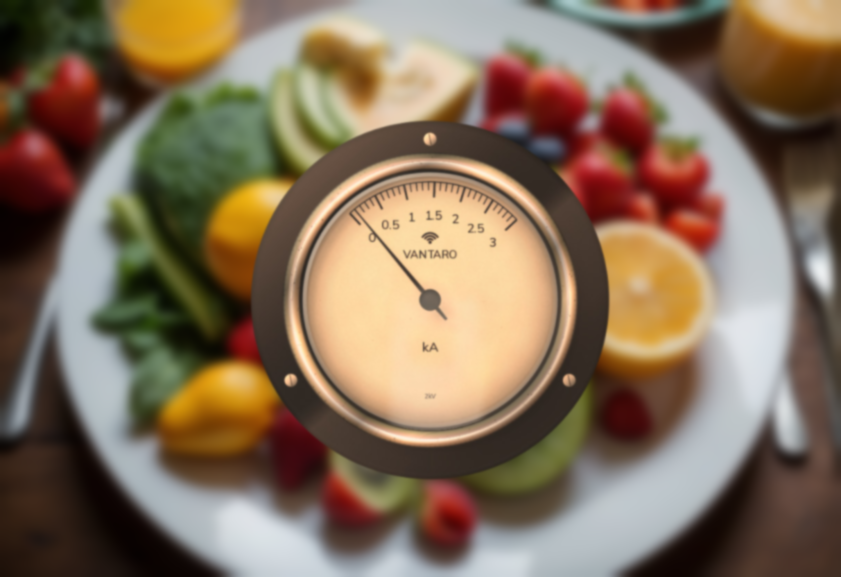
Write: 0.1 kA
